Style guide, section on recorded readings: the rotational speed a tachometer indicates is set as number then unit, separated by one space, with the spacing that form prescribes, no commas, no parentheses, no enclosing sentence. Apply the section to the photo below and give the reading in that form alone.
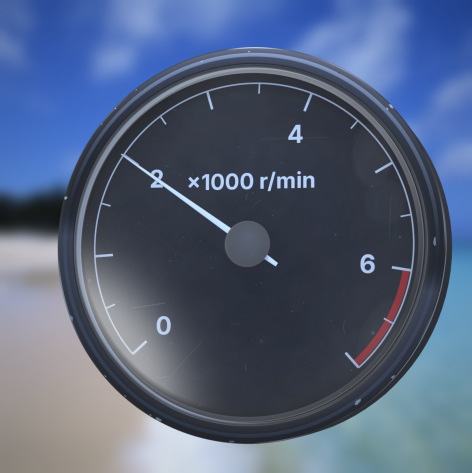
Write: 2000 rpm
